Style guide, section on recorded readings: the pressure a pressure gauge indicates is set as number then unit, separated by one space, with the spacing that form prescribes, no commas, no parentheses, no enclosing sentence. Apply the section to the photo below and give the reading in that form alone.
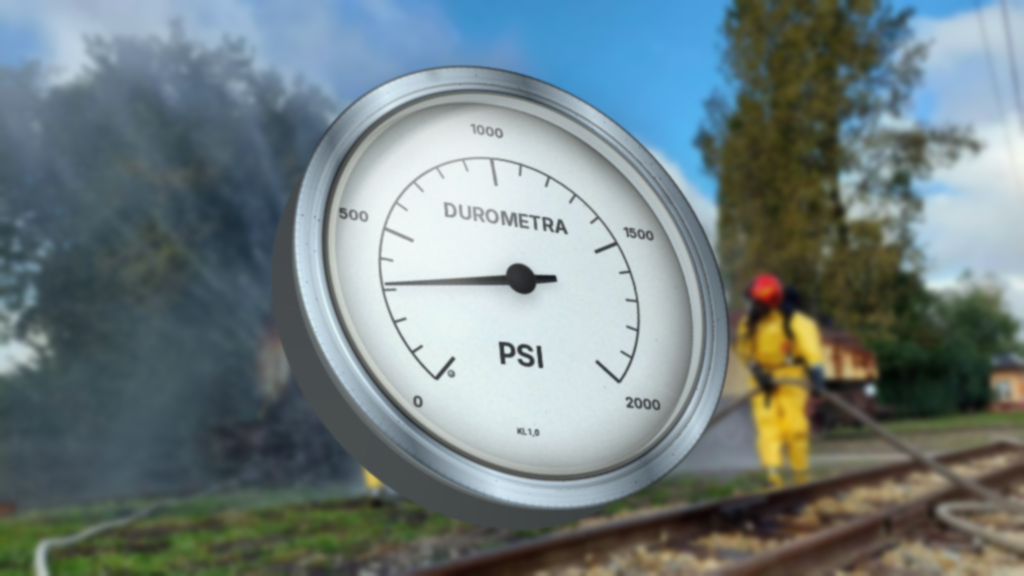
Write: 300 psi
